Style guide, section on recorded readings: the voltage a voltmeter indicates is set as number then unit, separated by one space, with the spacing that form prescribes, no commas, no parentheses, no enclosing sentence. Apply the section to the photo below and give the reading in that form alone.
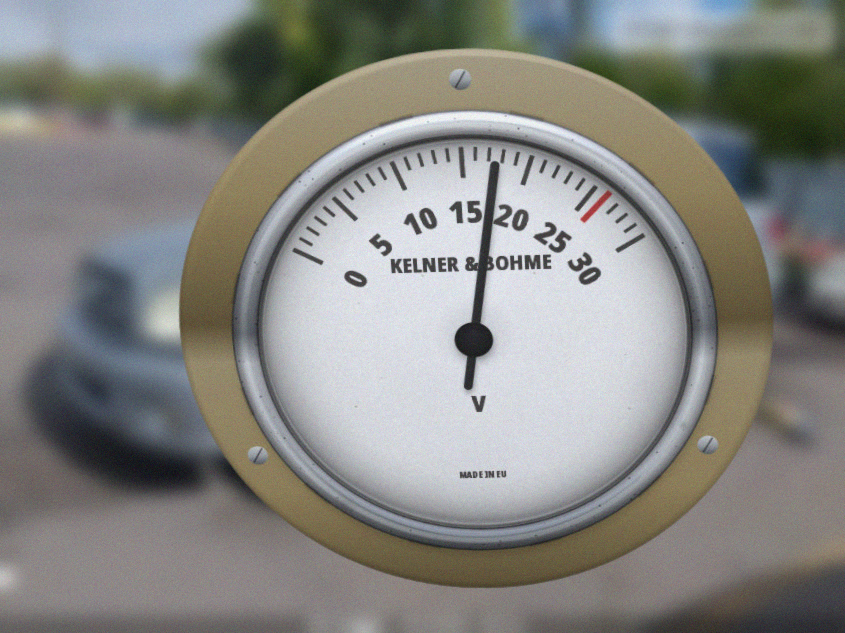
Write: 17.5 V
